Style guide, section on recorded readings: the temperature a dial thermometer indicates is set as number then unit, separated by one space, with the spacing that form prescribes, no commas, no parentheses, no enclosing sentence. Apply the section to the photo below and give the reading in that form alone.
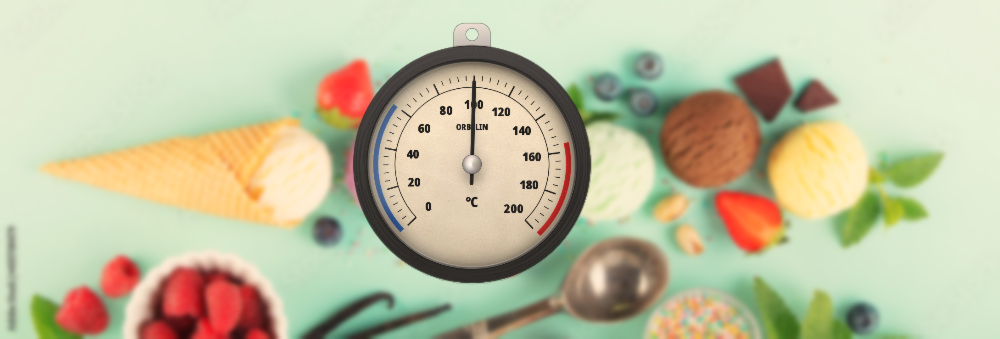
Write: 100 °C
